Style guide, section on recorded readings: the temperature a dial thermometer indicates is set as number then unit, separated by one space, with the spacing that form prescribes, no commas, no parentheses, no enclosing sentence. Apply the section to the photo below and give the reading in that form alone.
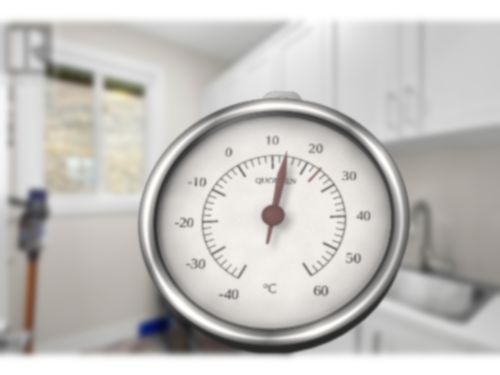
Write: 14 °C
